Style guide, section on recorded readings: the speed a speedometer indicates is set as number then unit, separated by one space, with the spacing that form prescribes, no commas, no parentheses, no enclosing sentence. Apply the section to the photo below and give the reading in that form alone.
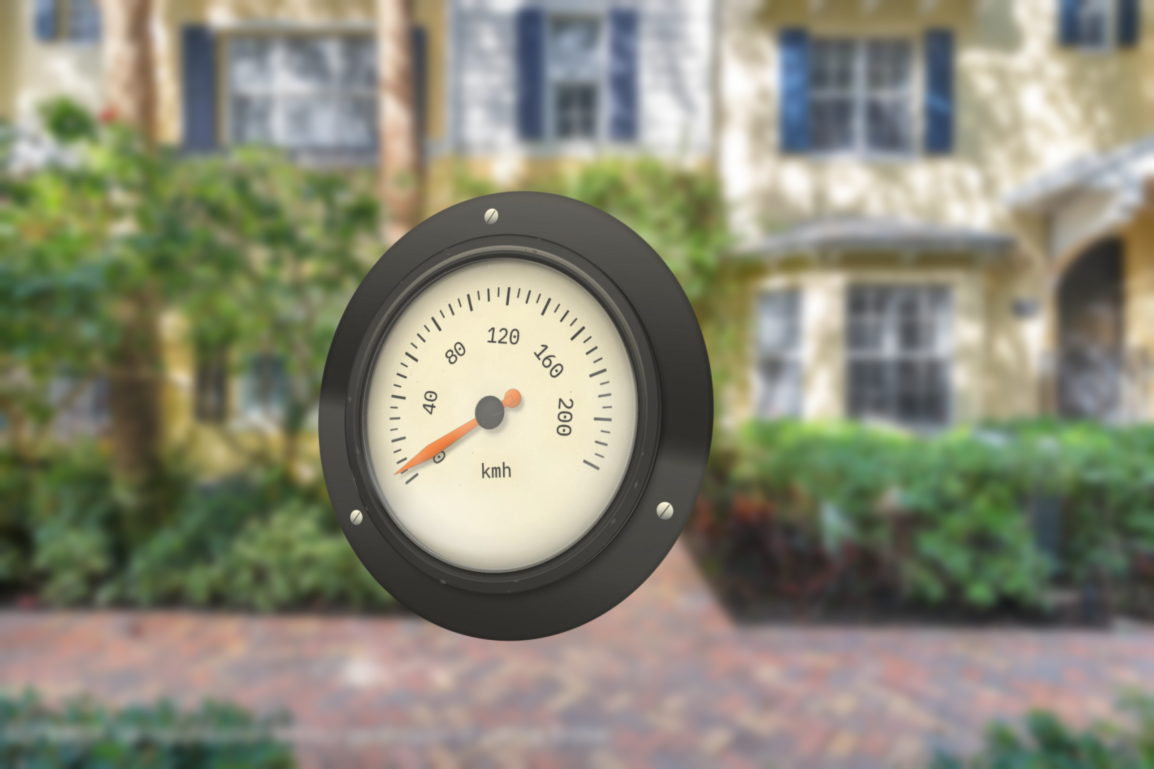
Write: 5 km/h
